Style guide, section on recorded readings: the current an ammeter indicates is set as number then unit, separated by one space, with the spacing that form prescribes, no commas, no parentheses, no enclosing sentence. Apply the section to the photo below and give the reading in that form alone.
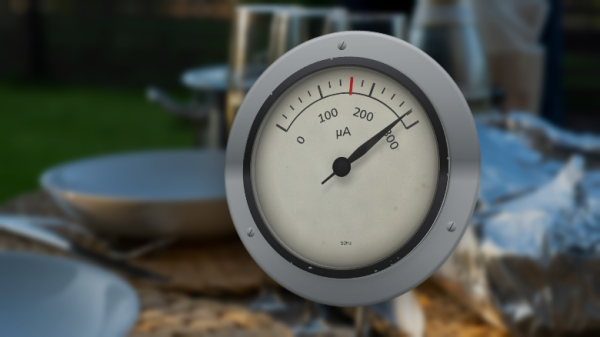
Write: 280 µA
